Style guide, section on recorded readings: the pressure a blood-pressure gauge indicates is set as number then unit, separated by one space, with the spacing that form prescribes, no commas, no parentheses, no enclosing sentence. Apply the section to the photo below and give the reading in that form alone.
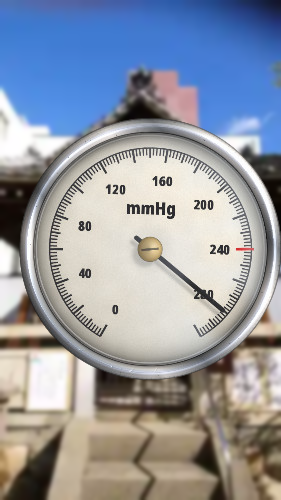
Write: 280 mmHg
